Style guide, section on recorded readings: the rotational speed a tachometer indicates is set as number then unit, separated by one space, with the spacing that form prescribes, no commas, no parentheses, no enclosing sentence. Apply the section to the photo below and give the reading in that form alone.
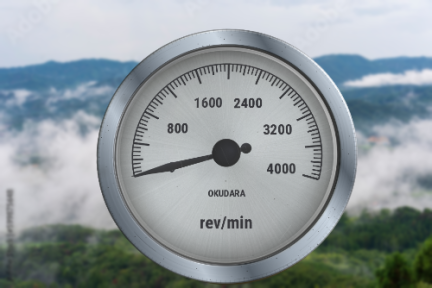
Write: 0 rpm
